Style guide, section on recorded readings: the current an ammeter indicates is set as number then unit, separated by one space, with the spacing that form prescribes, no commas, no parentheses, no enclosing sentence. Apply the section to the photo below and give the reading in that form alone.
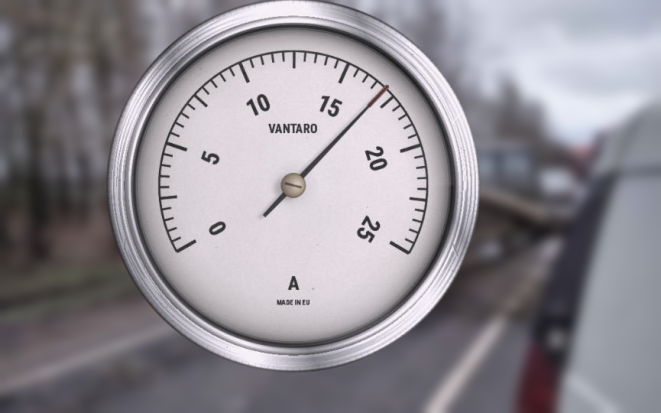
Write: 17 A
